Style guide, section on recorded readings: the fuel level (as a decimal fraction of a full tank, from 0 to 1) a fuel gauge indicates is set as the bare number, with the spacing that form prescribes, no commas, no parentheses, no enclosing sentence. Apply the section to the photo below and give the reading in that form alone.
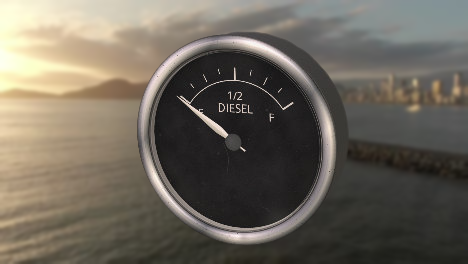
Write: 0
